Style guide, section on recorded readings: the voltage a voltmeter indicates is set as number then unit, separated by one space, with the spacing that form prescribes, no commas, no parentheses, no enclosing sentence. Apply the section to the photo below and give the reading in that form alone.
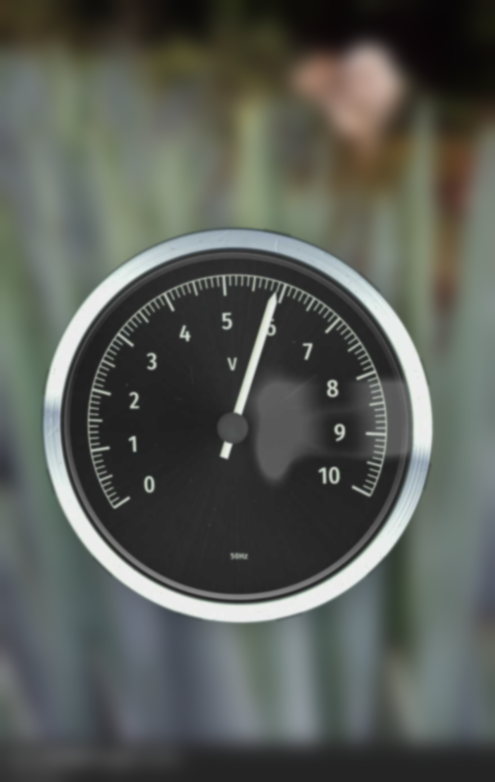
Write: 5.9 V
